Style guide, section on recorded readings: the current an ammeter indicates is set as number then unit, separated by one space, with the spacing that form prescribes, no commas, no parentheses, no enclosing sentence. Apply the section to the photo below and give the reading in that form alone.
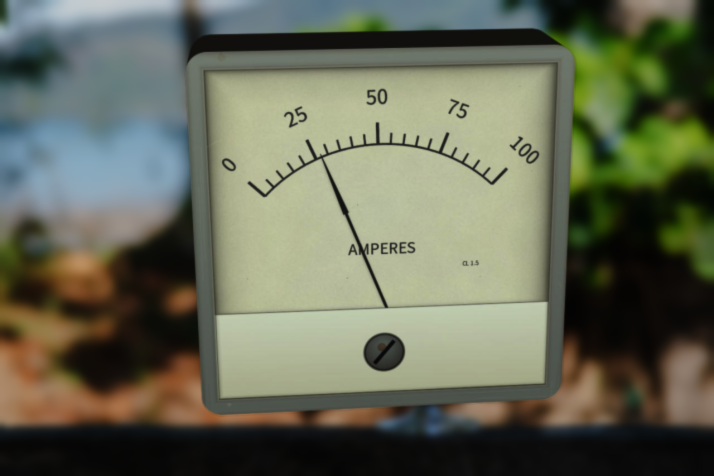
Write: 27.5 A
